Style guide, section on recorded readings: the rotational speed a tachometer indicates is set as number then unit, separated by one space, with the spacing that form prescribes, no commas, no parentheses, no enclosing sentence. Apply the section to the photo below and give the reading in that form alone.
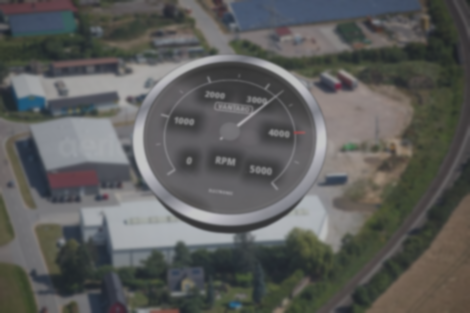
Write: 3250 rpm
